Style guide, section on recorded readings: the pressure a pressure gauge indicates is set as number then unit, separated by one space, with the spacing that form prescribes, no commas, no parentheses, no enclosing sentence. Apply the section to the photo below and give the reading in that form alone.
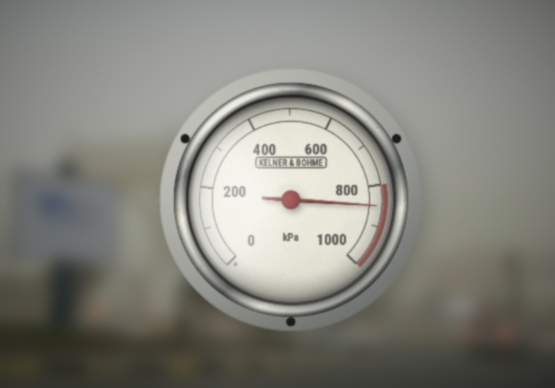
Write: 850 kPa
